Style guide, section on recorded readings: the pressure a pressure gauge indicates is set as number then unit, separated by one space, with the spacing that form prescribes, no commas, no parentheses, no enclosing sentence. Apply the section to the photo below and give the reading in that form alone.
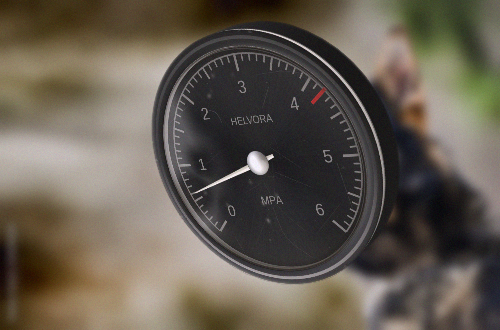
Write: 0.6 MPa
